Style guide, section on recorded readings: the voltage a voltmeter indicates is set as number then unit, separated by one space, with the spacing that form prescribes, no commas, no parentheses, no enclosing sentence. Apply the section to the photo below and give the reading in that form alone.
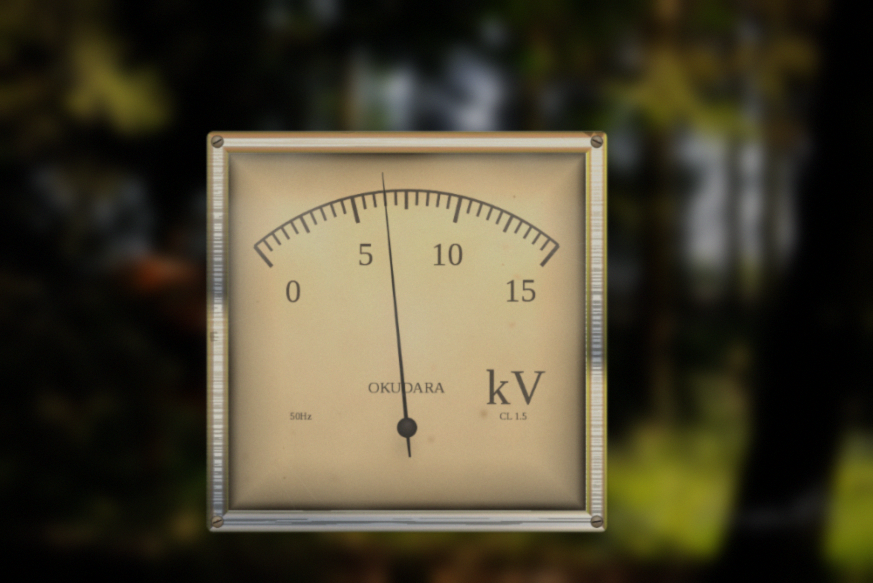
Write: 6.5 kV
